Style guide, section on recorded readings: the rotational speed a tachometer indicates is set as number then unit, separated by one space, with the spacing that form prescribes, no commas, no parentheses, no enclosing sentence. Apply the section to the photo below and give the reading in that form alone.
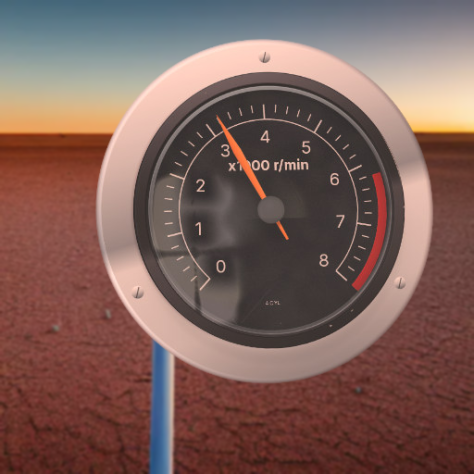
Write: 3200 rpm
